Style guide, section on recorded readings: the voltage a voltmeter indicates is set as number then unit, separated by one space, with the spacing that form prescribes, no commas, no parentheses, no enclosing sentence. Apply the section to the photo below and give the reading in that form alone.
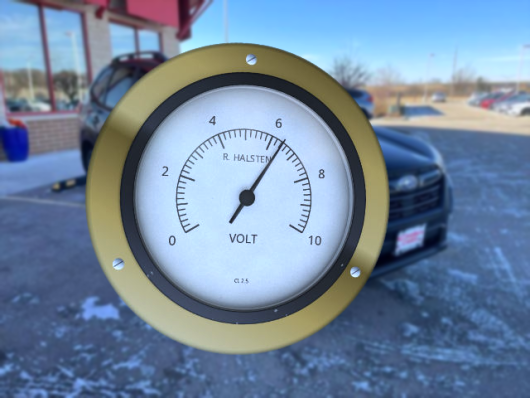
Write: 6.4 V
